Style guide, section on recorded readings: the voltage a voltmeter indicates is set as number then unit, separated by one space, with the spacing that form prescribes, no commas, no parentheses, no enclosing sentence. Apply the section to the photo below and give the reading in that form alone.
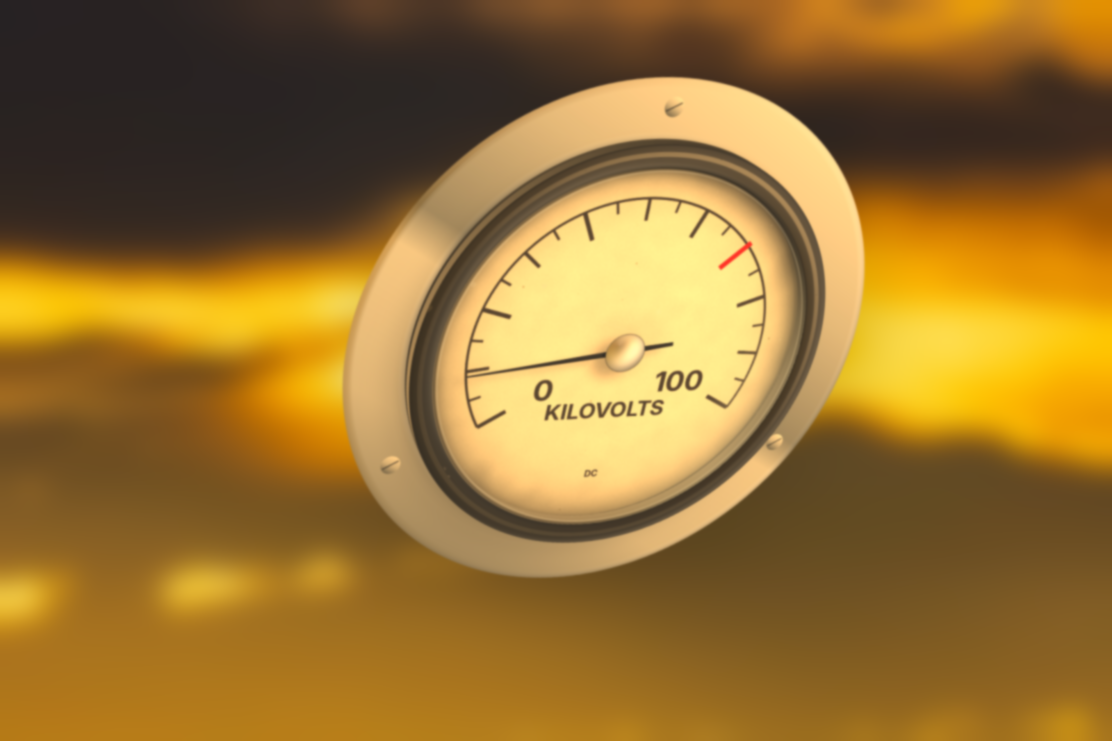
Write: 10 kV
